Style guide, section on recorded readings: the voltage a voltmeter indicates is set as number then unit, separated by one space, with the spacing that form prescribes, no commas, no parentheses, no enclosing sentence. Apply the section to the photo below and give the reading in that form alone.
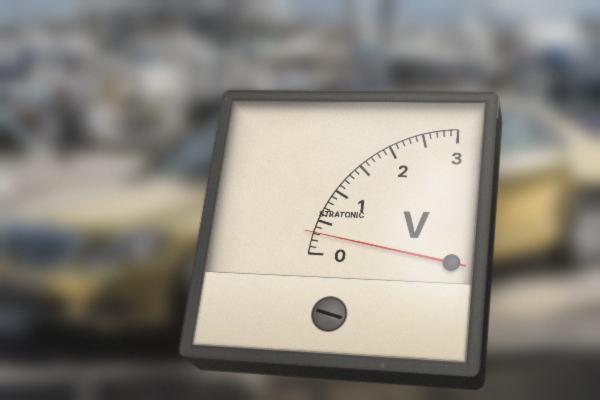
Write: 0.3 V
